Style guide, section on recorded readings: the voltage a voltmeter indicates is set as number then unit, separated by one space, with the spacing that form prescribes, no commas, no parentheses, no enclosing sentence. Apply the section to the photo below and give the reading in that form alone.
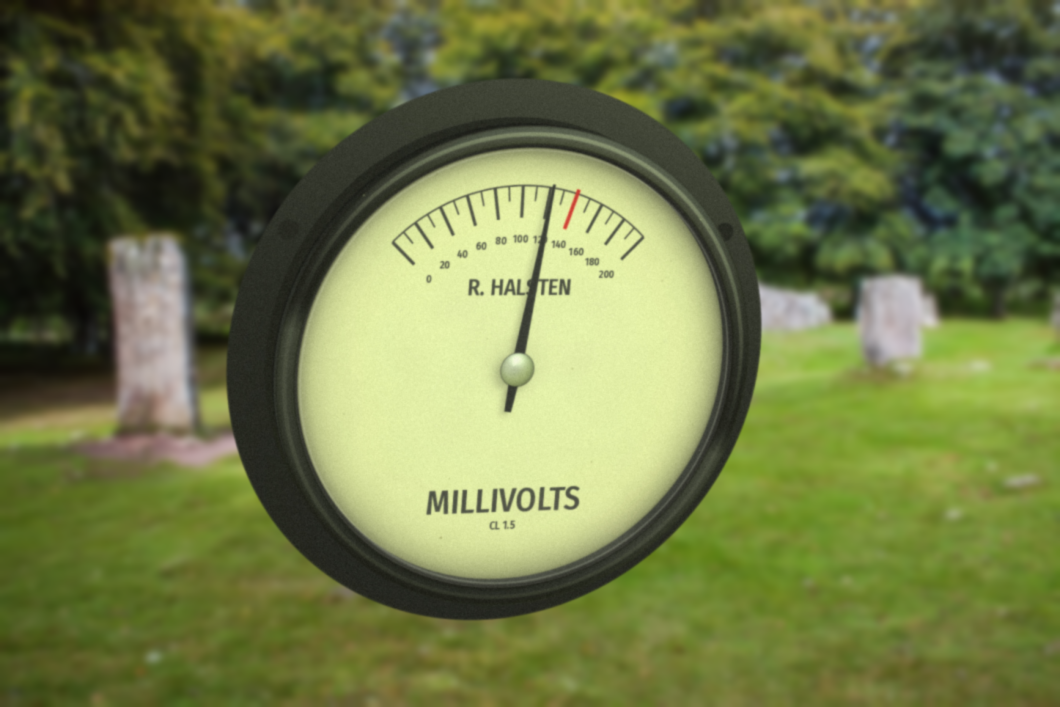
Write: 120 mV
